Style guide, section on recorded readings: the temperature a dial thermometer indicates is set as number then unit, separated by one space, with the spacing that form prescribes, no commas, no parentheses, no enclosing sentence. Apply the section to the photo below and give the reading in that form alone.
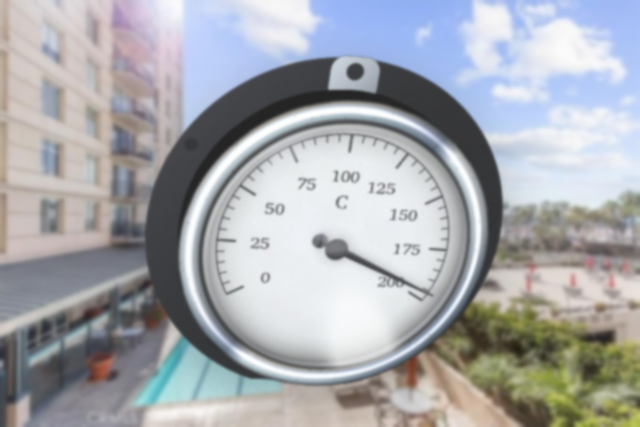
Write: 195 °C
